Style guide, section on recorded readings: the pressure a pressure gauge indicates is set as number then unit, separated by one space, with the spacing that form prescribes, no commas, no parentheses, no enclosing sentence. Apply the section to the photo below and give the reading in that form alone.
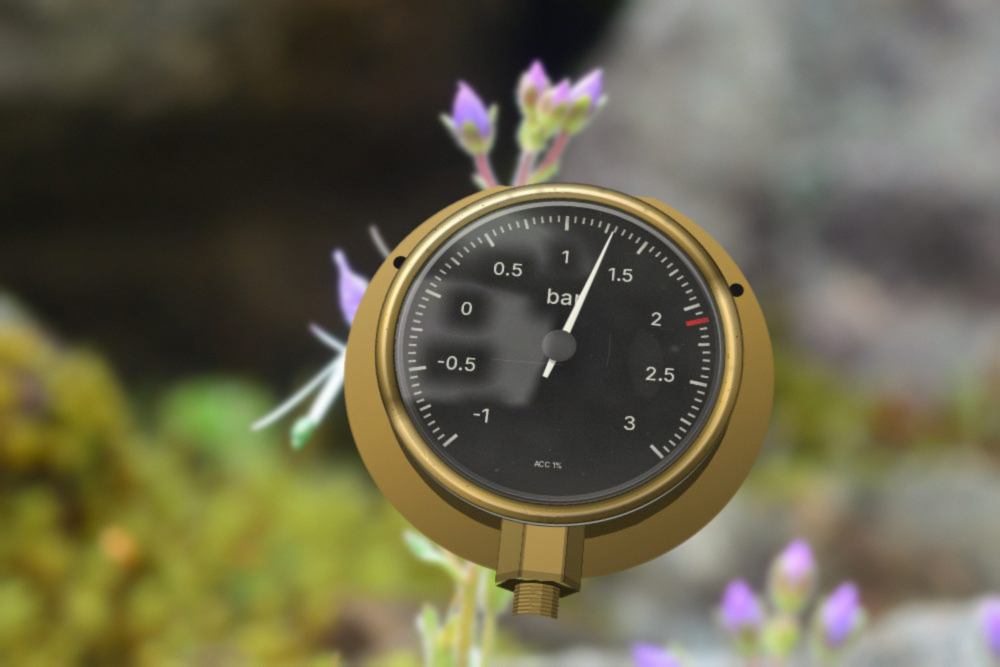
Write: 1.3 bar
